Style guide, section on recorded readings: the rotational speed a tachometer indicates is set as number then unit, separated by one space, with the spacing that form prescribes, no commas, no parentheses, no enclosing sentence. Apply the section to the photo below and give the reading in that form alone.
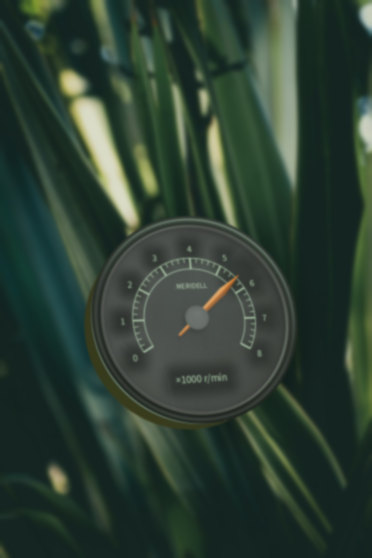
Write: 5600 rpm
